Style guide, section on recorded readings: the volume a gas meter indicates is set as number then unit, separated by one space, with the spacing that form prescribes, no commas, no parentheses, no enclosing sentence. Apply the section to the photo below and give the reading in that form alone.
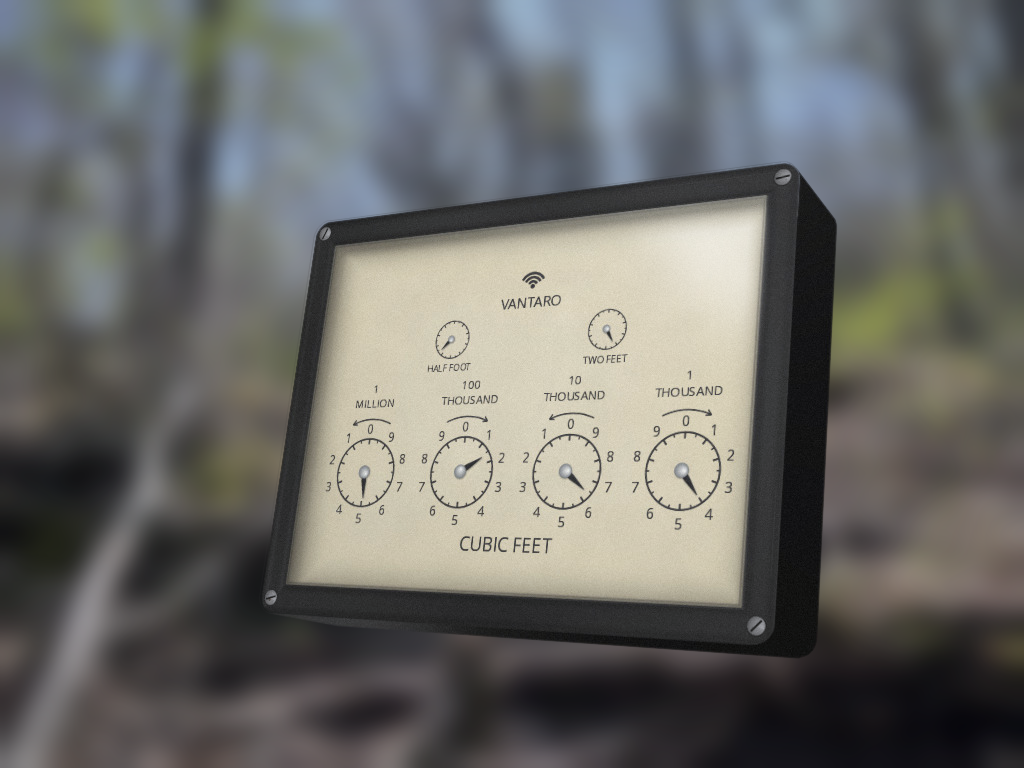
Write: 516400 ft³
